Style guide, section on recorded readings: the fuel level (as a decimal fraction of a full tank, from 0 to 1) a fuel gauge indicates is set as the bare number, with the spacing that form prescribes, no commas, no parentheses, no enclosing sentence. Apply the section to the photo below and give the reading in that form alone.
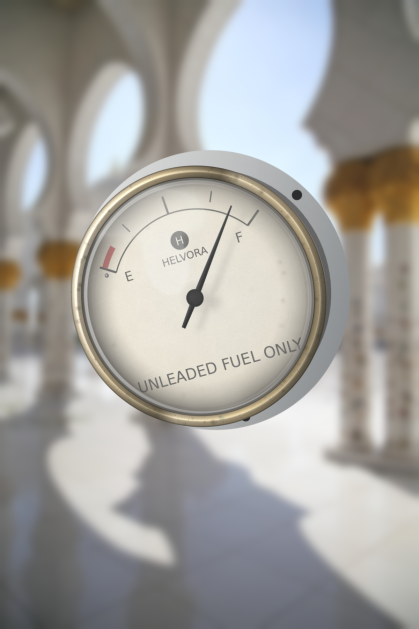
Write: 0.875
